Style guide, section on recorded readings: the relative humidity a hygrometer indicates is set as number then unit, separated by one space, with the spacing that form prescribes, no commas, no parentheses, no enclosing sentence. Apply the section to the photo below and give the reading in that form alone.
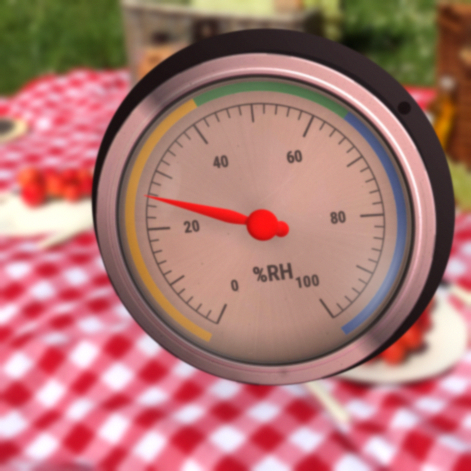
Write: 26 %
